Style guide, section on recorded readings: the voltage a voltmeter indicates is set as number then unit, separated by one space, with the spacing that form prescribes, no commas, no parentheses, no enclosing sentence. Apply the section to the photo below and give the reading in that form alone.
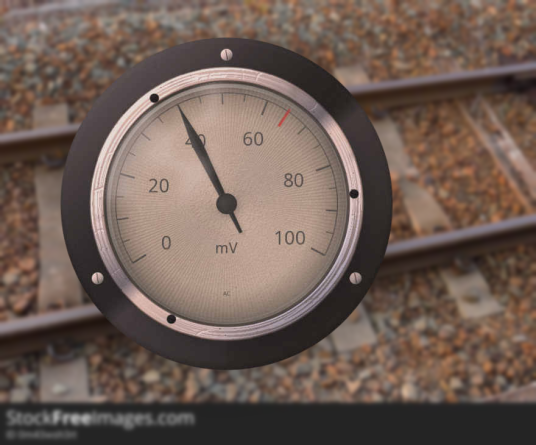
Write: 40 mV
